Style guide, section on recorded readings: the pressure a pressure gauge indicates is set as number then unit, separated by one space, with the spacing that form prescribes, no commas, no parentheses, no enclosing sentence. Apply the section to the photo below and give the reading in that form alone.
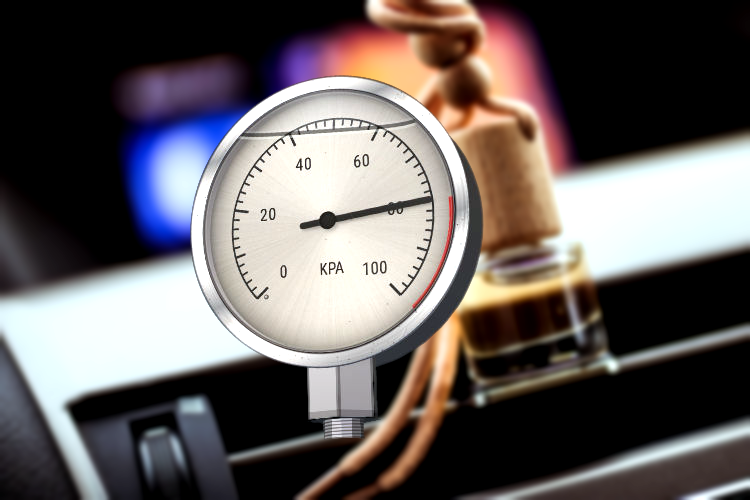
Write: 80 kPa
